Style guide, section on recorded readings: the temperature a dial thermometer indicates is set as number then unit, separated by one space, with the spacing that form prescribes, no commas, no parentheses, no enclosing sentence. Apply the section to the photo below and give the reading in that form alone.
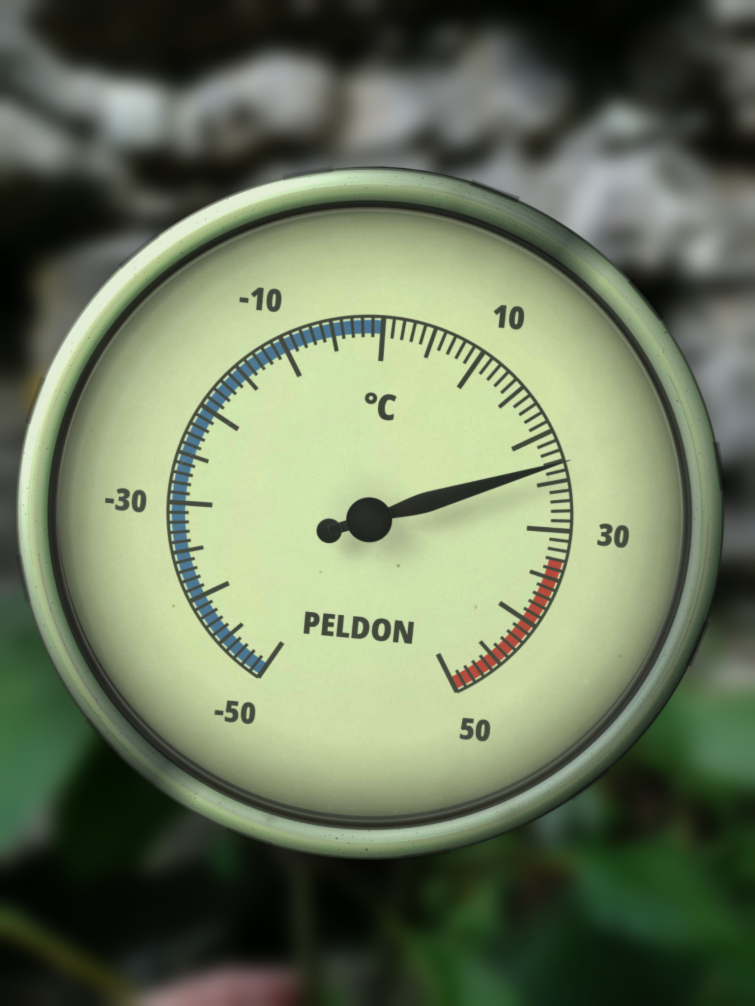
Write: 23 °C
